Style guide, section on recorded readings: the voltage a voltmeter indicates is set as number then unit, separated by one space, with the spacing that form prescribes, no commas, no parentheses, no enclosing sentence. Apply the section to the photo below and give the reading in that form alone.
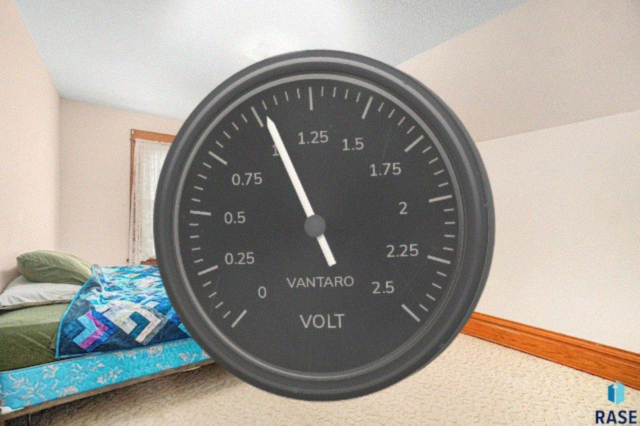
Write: 1.05 V
